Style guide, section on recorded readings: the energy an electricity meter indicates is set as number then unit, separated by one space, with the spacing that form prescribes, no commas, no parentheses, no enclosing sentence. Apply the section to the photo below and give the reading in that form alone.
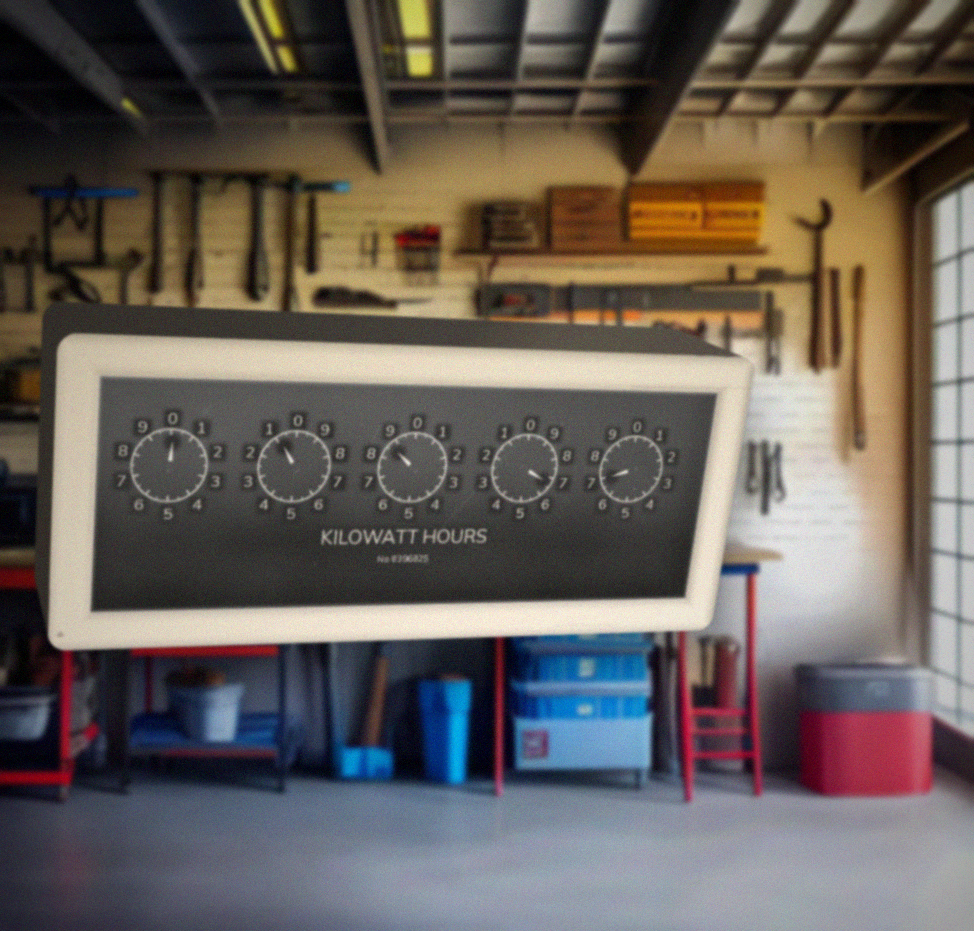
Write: 867 kWh
